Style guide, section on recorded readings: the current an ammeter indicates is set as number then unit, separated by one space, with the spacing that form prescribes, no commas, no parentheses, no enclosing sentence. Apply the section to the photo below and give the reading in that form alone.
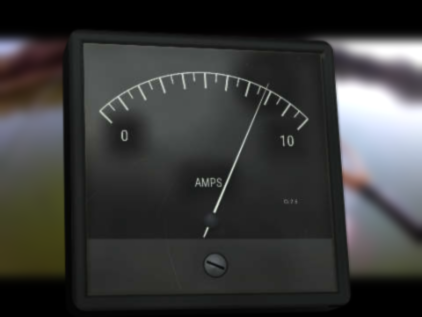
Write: 7.75 A
